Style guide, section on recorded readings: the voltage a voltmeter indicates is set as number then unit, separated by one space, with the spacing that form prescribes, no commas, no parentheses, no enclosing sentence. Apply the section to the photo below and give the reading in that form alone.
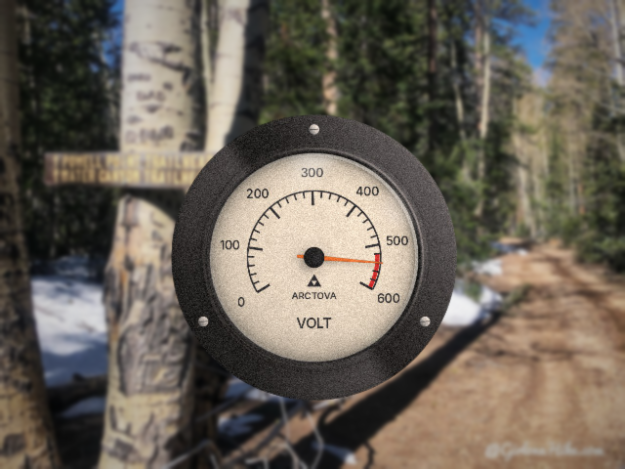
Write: 540 V
